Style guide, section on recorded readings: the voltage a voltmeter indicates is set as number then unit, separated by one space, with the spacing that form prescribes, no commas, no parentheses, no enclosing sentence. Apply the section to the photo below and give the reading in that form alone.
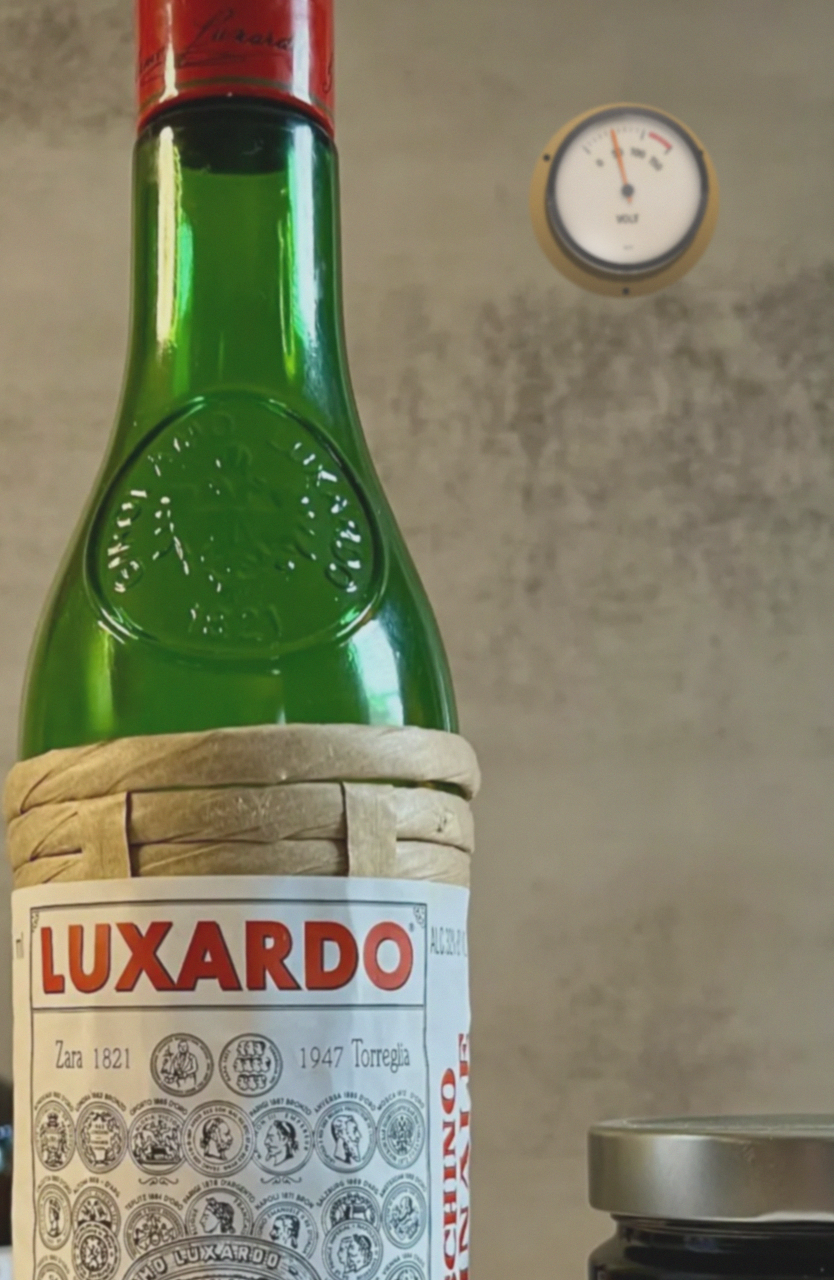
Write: 50 V
